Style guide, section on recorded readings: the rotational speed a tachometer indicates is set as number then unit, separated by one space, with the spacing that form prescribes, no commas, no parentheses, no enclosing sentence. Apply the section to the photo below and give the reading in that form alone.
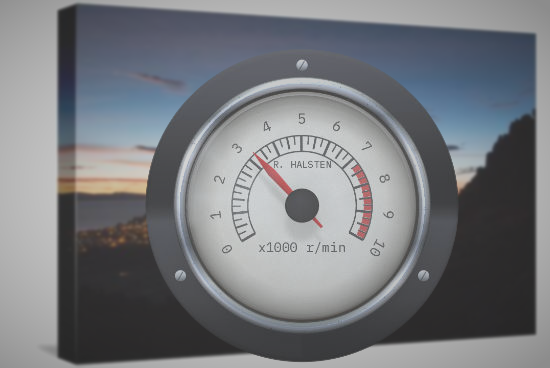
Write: 3250 rpm
